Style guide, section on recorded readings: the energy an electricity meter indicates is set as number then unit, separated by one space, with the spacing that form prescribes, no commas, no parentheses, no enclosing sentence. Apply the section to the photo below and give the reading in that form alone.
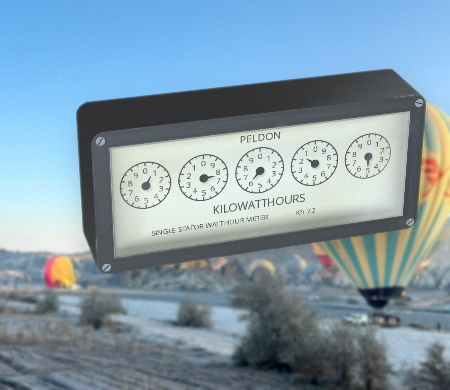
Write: 7615 kWh
